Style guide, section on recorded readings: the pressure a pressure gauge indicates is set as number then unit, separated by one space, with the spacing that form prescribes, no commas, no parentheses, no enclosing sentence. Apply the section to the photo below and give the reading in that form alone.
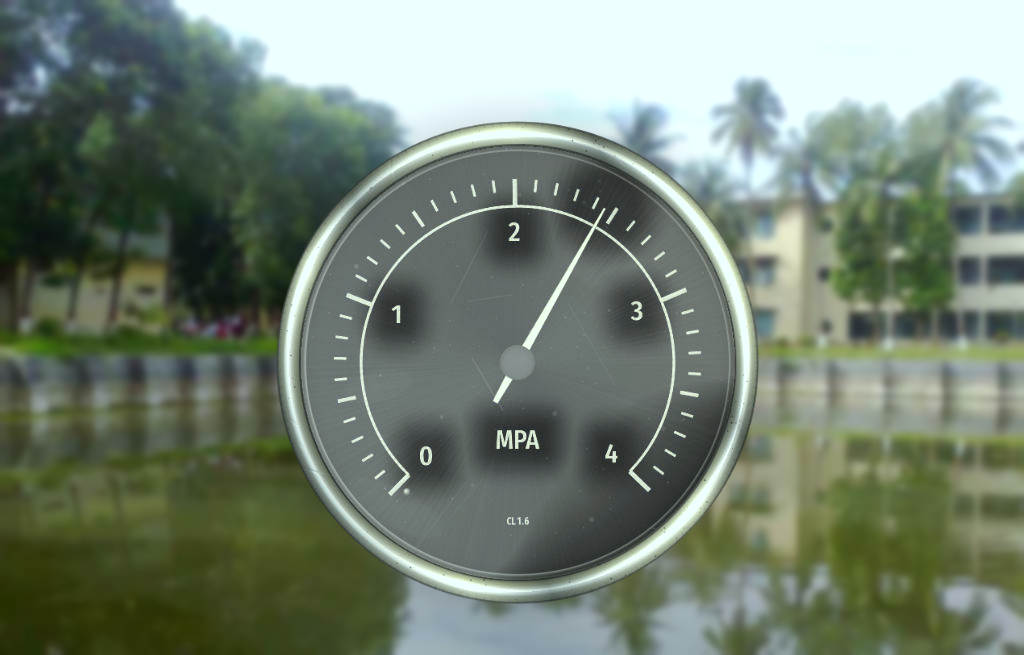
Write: 2.45 MPa
